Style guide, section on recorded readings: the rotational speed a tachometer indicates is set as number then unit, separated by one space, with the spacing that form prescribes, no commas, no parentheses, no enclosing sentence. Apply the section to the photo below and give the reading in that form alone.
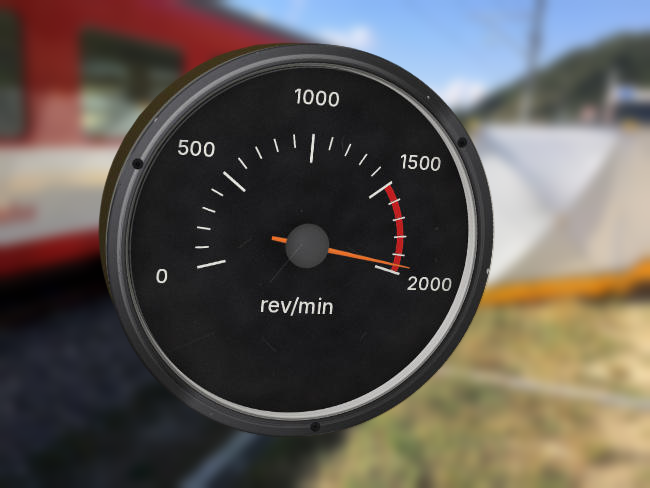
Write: 1950 rpm
